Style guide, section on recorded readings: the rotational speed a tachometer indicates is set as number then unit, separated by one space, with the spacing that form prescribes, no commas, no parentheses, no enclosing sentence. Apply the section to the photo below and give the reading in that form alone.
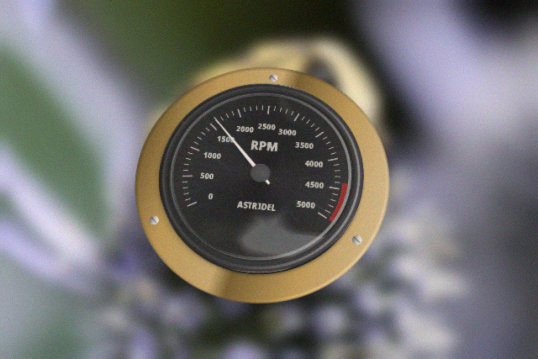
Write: 1600 rpm
